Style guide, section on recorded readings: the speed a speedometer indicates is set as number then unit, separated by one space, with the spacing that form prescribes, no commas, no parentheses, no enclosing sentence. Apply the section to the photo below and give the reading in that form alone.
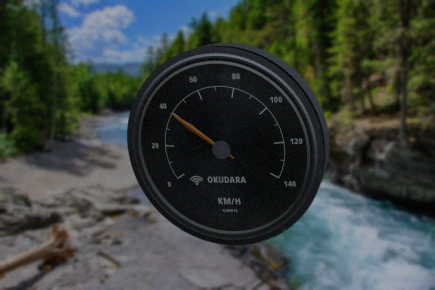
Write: 40 km/h
